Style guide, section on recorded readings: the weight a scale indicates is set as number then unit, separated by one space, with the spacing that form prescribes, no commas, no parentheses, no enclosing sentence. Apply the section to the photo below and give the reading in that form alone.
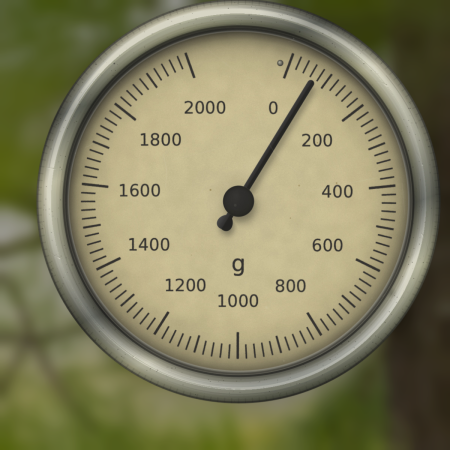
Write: 70 g
